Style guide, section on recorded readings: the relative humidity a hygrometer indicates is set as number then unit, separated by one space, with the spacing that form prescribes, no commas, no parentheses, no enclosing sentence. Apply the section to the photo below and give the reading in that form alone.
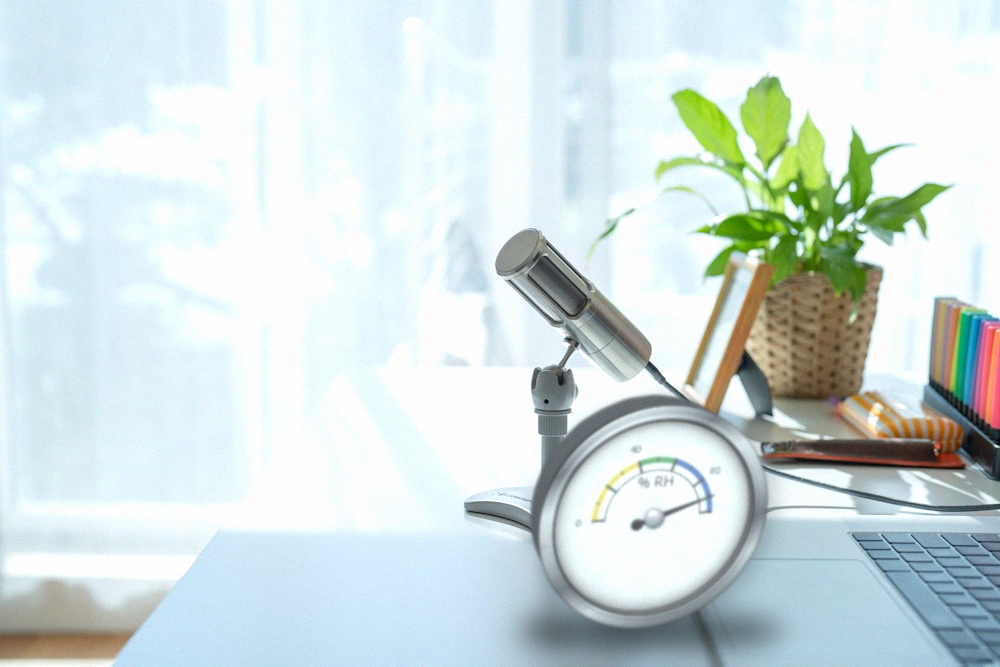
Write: 90 %
